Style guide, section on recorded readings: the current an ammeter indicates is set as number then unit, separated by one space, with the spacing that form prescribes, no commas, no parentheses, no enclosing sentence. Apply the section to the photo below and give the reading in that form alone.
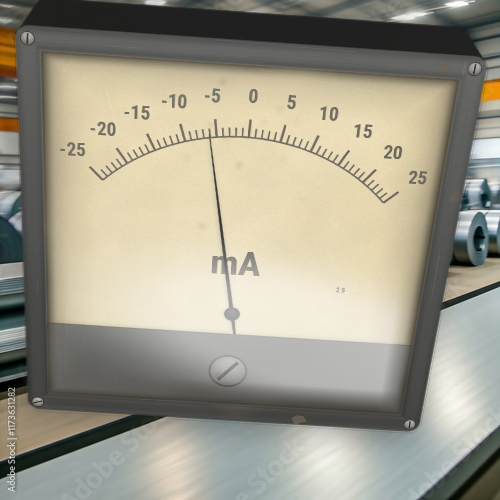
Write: -6 mA
